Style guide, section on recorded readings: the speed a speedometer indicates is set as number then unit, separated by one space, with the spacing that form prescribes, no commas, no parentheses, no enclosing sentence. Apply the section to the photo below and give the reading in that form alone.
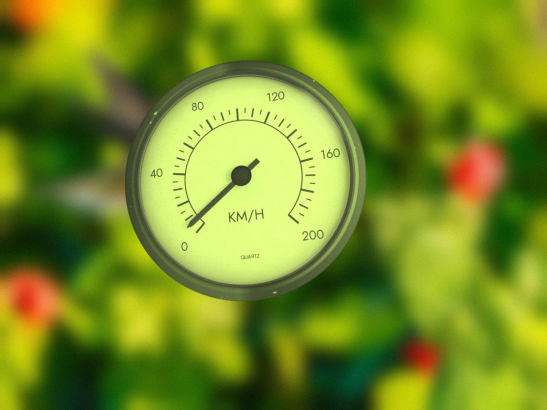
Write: 5 km/h
